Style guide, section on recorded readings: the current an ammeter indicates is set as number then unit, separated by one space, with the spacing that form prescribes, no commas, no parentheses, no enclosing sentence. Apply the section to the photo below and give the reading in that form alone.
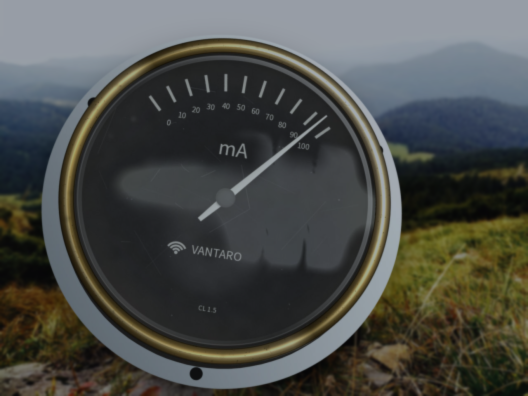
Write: 95 mA
